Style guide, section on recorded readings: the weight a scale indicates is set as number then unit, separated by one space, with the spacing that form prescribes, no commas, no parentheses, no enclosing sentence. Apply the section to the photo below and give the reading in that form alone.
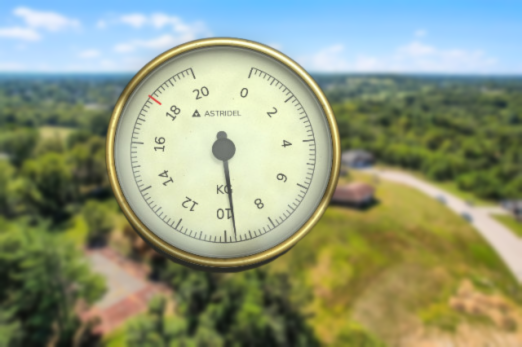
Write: 9.6 kg
